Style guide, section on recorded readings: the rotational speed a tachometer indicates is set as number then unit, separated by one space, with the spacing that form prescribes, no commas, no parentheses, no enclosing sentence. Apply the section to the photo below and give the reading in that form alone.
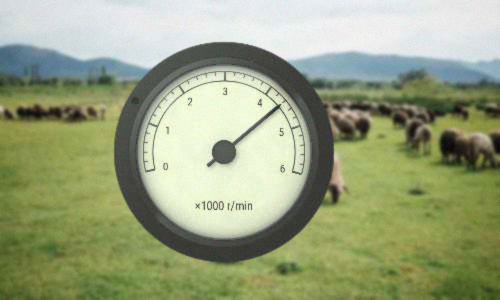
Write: 4400 rpm
